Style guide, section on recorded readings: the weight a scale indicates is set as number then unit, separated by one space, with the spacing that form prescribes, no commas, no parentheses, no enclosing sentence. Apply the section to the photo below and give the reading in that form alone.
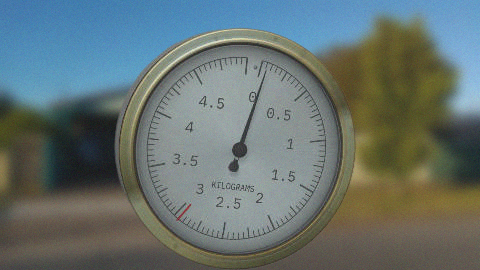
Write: 0.05 kg
